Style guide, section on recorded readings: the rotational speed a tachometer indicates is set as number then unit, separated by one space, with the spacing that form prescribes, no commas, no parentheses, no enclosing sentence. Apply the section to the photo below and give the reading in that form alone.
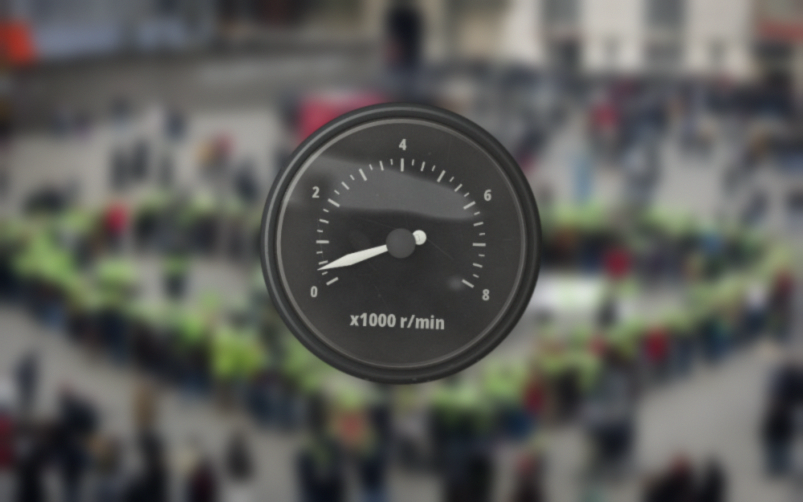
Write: 375 rpm
